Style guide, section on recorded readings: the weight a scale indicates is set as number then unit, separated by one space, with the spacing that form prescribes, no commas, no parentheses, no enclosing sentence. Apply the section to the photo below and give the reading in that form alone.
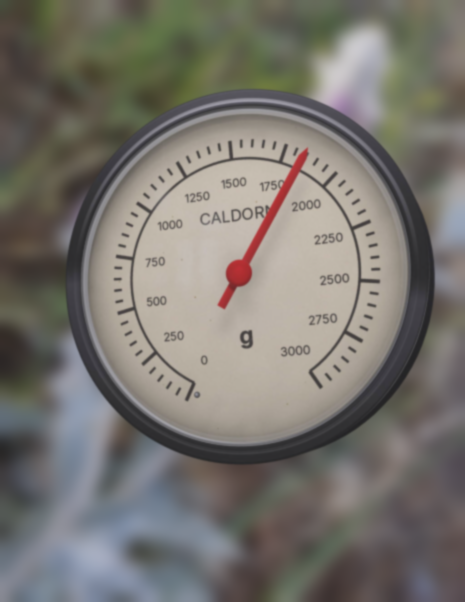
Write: 1850 g
